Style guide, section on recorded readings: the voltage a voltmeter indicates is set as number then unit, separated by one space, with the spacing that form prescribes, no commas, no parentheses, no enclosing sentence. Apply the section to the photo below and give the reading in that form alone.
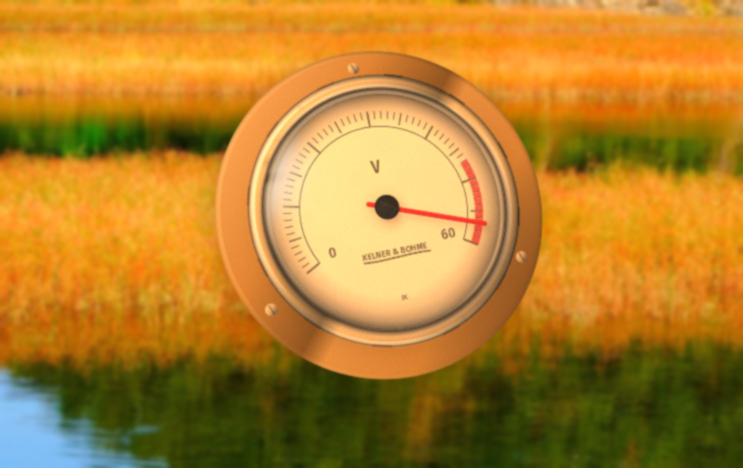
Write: 57 V
